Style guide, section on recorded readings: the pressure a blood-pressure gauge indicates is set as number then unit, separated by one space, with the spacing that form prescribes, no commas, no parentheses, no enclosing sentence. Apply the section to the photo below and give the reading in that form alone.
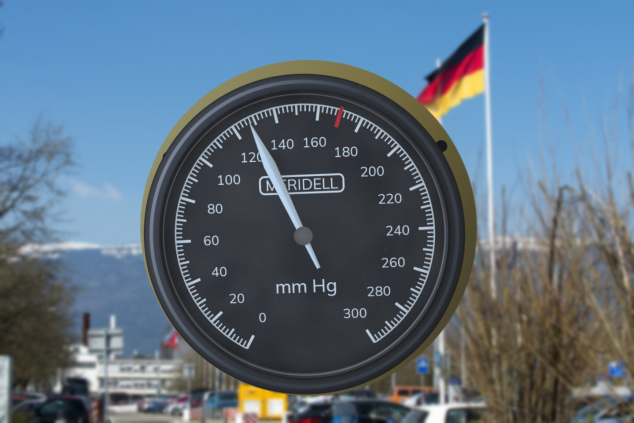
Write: 128 mmHg
